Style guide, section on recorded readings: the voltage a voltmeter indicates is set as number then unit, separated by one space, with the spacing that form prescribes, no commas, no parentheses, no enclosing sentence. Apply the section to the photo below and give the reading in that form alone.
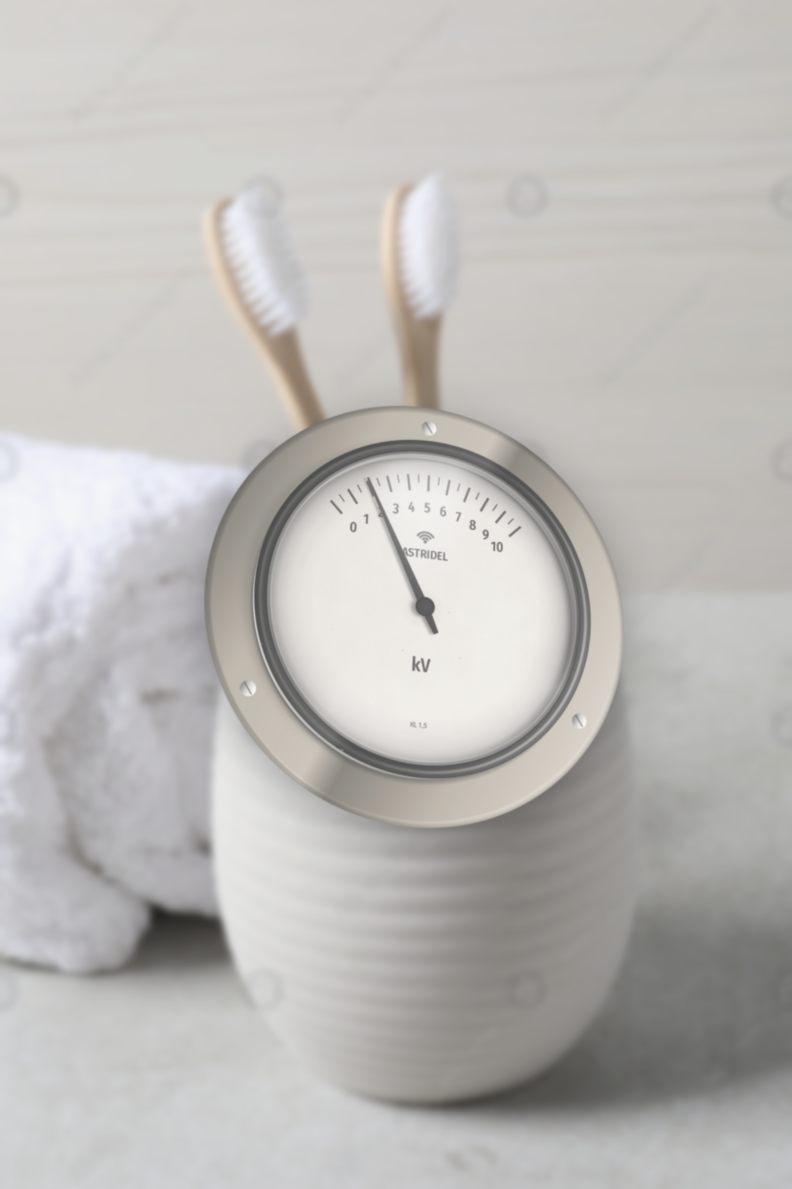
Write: 2 kV
